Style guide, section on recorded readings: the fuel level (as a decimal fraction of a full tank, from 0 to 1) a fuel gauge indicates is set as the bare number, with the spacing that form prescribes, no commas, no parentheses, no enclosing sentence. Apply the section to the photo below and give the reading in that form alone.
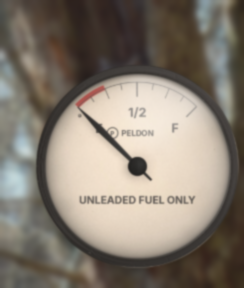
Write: 0
